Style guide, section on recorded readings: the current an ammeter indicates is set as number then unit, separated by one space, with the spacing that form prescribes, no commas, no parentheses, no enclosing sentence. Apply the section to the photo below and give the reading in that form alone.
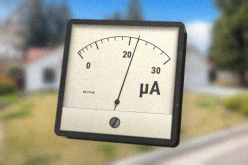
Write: 22 µA
